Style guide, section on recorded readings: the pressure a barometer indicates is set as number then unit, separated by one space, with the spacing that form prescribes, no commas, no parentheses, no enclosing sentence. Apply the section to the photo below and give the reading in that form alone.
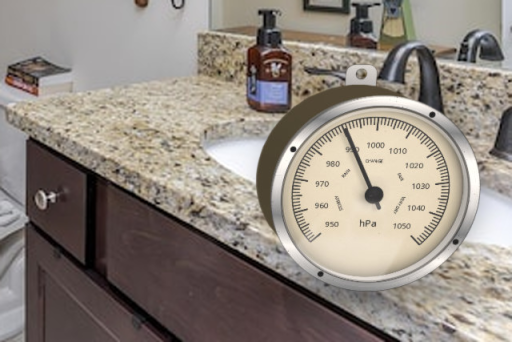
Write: 990 hPa
